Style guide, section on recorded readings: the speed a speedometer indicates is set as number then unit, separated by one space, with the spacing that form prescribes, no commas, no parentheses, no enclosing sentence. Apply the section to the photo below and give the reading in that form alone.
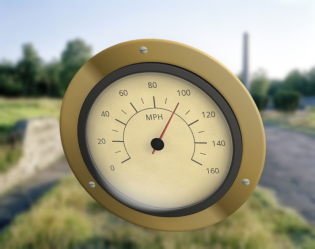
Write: 100 mph
